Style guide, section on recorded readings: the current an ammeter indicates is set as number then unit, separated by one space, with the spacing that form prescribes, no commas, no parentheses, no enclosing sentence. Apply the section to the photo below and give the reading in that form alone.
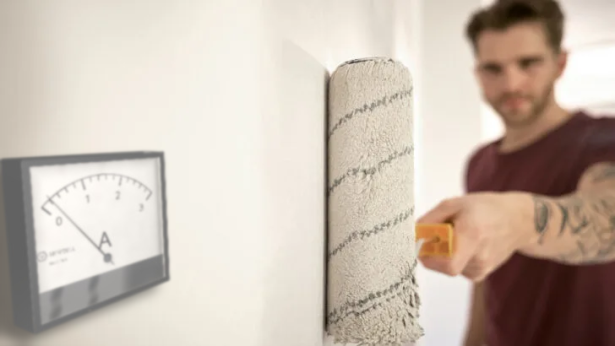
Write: 0.2 A
